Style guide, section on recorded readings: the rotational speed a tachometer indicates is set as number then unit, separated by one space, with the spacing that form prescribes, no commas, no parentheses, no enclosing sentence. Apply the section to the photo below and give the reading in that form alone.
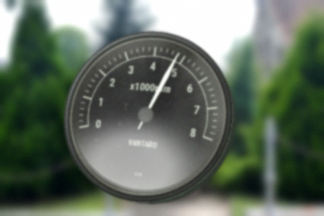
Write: 4800 rpm
